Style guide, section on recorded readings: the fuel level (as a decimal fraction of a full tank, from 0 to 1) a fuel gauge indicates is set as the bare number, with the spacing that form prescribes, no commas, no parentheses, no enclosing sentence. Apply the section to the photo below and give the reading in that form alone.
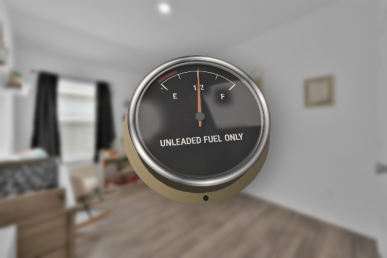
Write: 0.5
